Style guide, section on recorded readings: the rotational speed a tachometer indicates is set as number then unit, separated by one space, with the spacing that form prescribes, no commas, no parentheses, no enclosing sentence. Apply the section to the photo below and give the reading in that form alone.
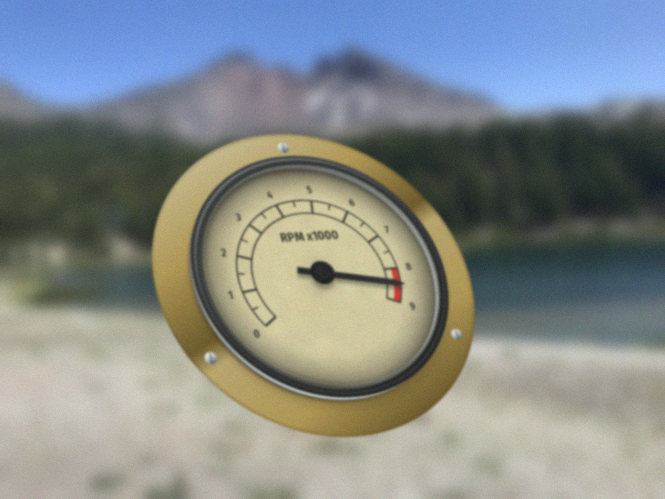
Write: 8500 rpm
